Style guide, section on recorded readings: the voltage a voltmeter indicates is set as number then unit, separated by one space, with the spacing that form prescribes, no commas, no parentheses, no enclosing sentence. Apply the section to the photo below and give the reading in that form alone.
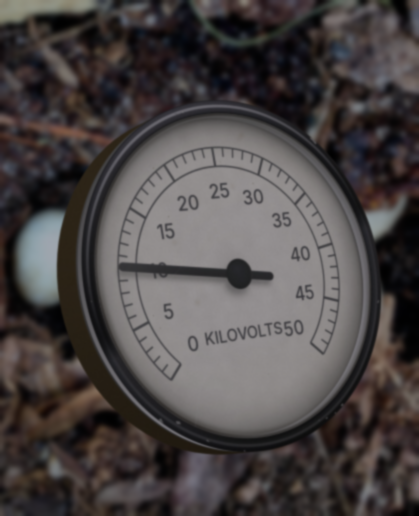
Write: 10 kV
